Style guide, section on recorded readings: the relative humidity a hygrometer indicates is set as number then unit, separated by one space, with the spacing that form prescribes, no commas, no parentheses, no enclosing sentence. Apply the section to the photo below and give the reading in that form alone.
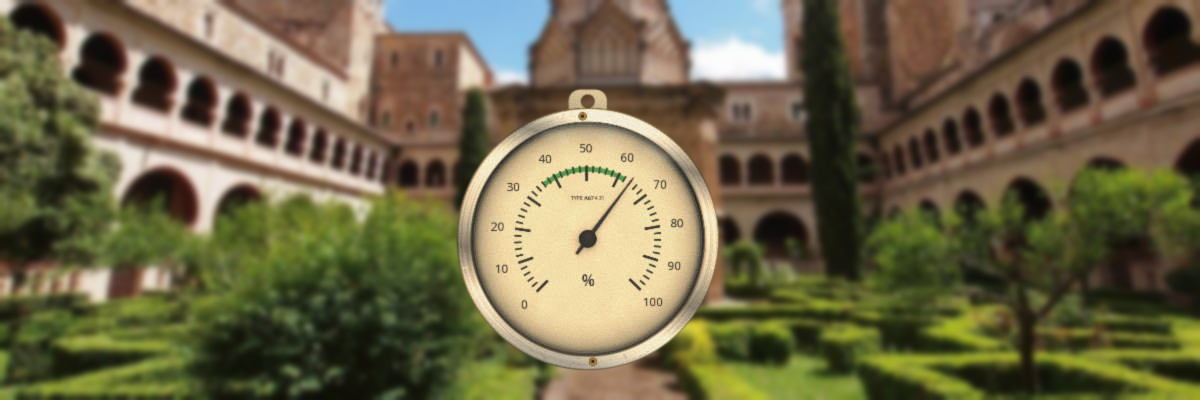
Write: 64 %
